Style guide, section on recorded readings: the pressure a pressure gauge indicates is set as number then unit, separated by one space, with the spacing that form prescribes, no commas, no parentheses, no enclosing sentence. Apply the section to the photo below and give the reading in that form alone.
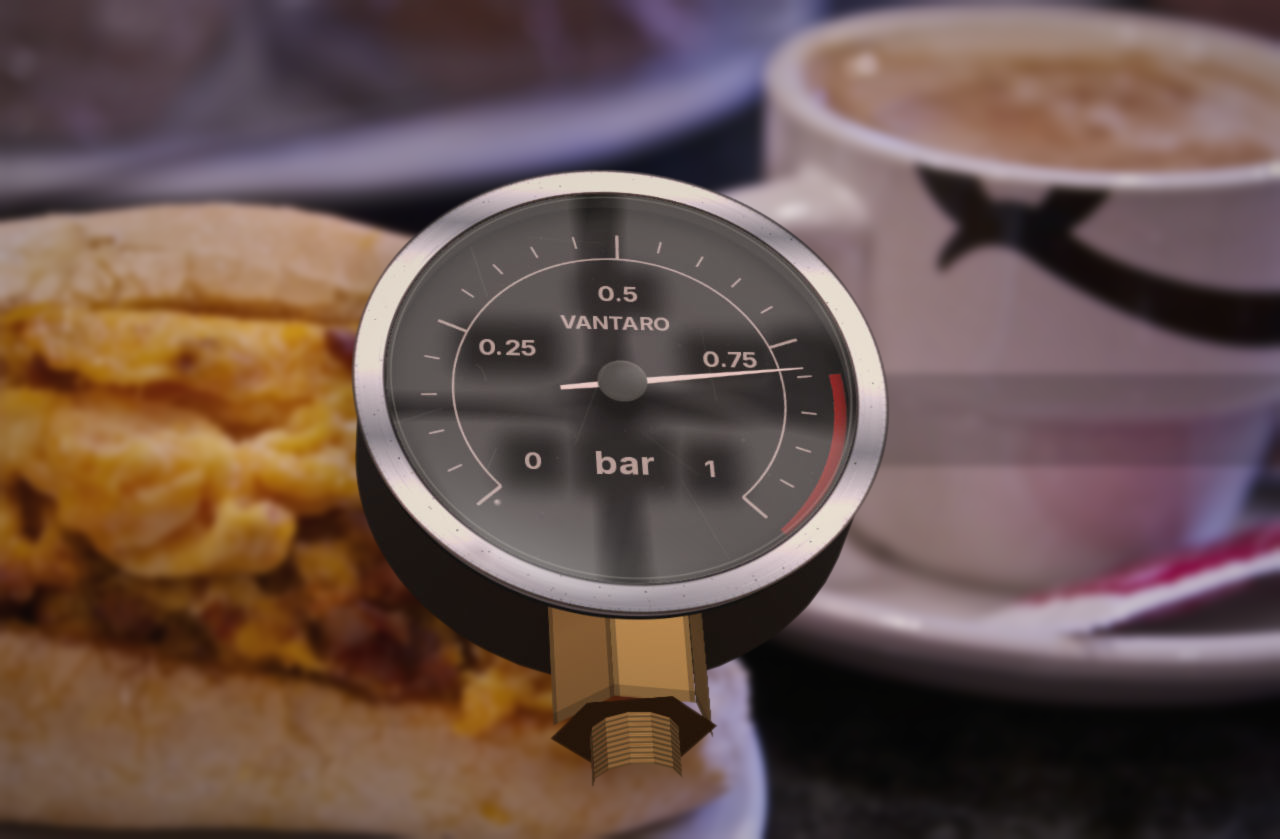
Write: 0.8 bar
